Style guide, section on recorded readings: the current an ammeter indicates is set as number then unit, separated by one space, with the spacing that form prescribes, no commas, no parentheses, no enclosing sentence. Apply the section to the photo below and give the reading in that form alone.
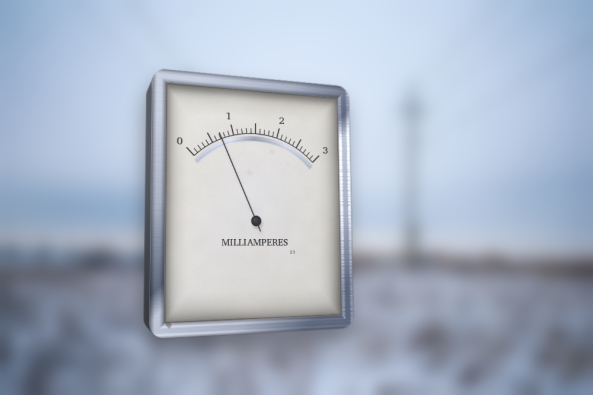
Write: 0.7 mA
